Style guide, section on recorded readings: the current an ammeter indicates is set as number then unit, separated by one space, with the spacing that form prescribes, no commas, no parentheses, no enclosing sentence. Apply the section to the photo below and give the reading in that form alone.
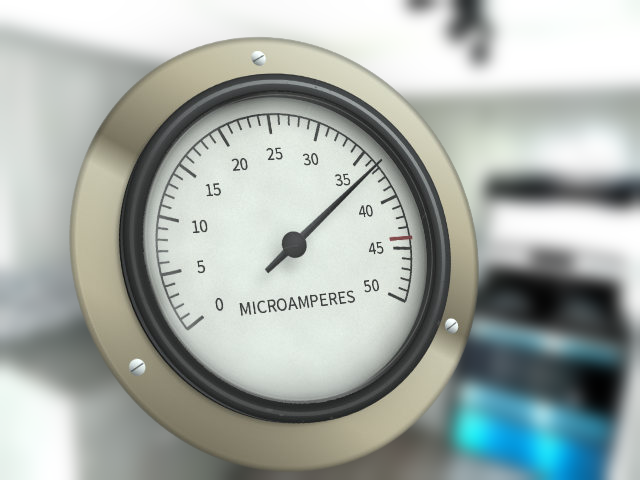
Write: 36.5 µA
